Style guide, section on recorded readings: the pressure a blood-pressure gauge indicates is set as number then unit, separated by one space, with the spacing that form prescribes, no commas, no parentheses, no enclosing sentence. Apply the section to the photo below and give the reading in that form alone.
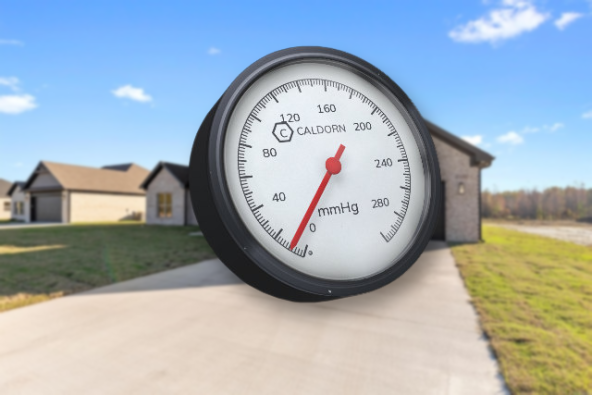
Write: 10 mmHg
